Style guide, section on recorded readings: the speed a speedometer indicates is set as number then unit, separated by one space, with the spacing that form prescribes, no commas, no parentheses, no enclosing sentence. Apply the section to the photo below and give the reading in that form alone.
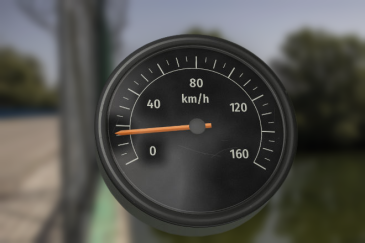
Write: 15 km/h
